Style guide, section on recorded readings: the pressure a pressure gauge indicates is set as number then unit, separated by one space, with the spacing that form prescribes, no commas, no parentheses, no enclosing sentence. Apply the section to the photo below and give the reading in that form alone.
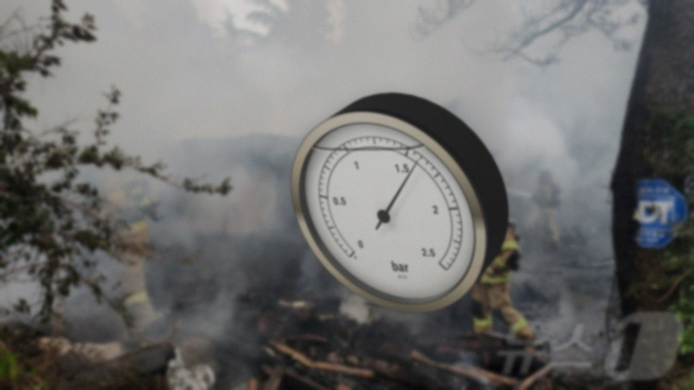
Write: 1.6 bar
